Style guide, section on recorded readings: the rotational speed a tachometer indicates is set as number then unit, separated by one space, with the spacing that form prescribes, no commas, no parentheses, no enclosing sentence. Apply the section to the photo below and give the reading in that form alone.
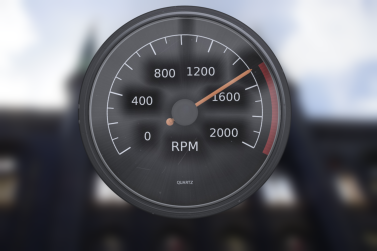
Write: 1500 rpm
